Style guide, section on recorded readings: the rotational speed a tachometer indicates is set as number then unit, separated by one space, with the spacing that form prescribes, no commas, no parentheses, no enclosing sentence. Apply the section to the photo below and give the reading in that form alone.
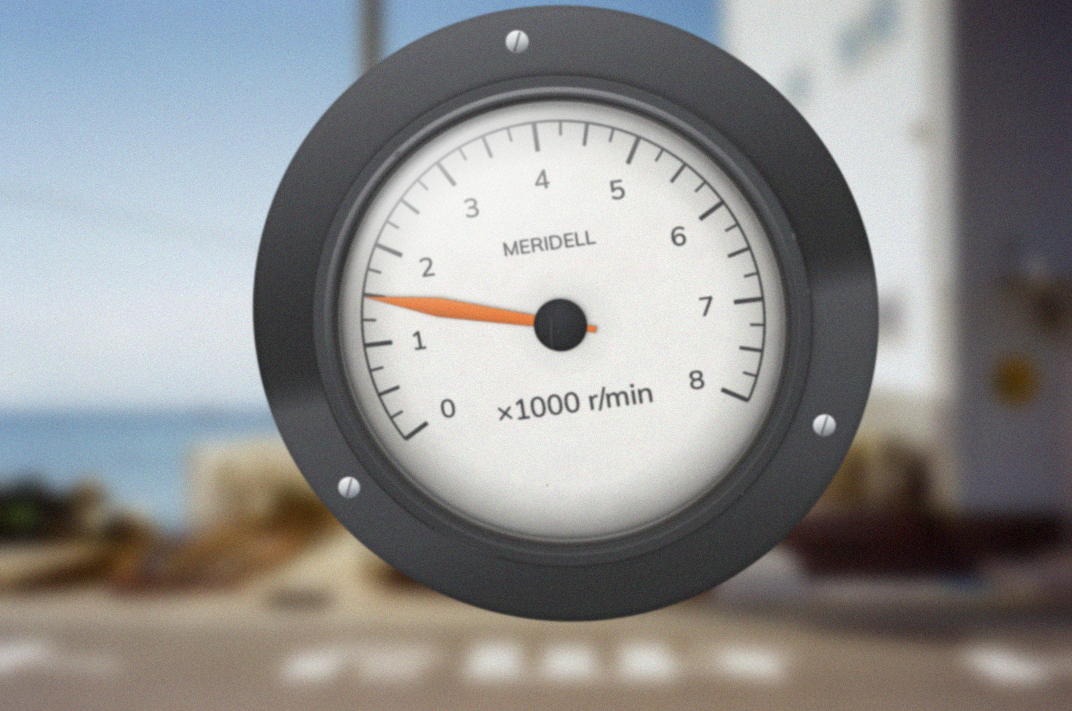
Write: 1500 rpm
